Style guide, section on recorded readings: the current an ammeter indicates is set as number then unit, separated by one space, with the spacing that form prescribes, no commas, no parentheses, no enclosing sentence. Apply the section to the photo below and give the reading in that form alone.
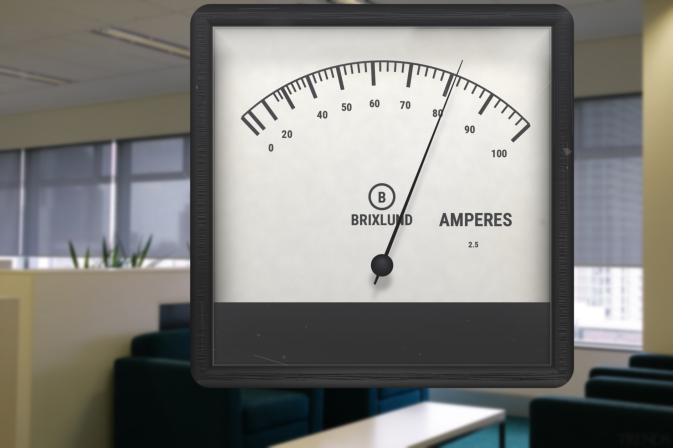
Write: 81 A
